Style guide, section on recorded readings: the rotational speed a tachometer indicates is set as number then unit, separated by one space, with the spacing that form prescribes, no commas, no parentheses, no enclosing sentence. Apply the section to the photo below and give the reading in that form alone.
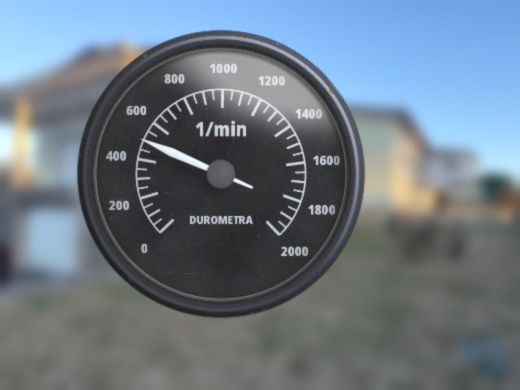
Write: 500 rpm
